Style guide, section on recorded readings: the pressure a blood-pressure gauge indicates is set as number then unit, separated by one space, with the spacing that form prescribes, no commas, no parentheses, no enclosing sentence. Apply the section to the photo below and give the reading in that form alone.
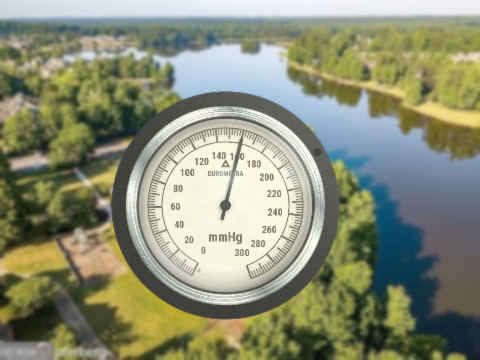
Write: 160 mmHg
